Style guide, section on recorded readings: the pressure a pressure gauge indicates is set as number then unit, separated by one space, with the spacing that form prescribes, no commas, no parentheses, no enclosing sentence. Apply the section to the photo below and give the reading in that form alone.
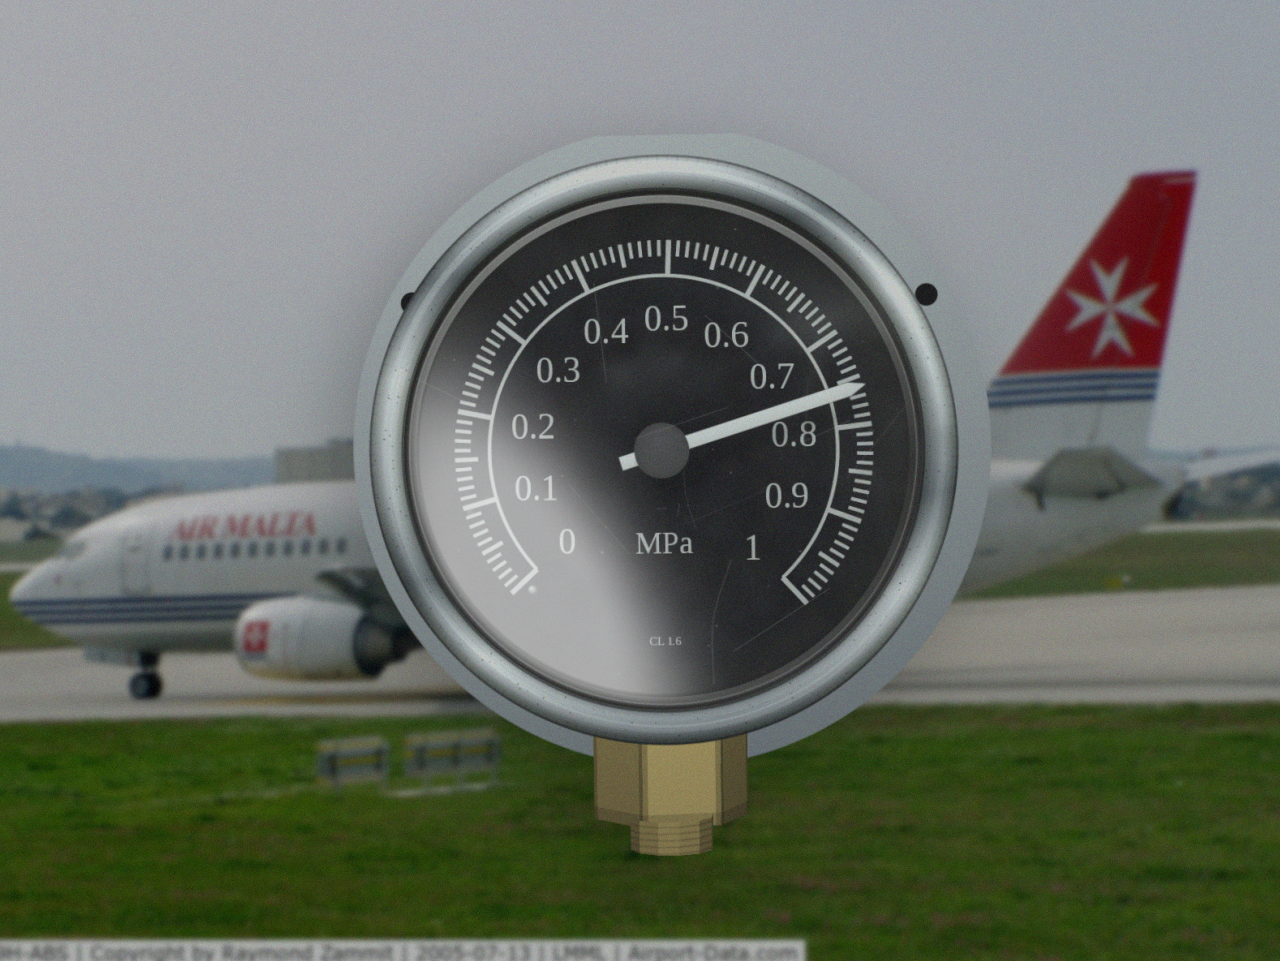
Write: 0.76 MPa
